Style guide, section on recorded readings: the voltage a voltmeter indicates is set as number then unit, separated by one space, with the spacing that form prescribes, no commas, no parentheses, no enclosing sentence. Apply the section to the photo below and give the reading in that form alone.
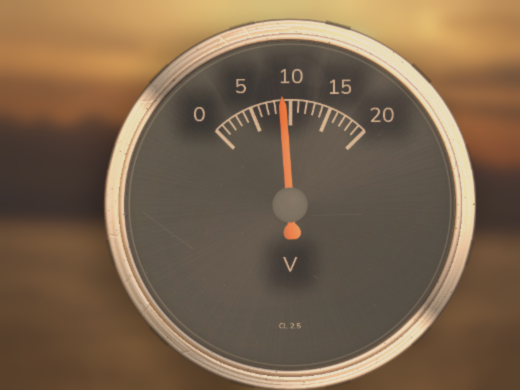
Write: 9 V
